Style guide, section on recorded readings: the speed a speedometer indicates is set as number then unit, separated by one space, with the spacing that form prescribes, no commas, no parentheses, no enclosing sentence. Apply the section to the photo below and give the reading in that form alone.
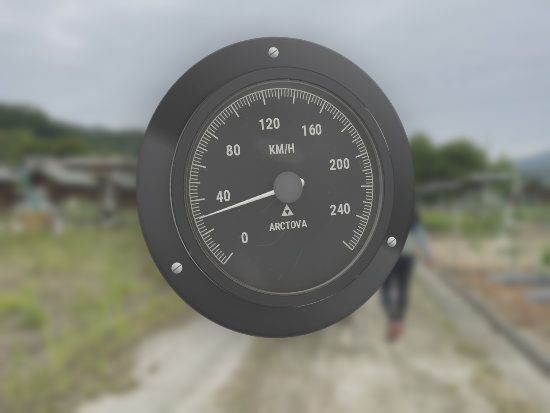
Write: 30 km/h
